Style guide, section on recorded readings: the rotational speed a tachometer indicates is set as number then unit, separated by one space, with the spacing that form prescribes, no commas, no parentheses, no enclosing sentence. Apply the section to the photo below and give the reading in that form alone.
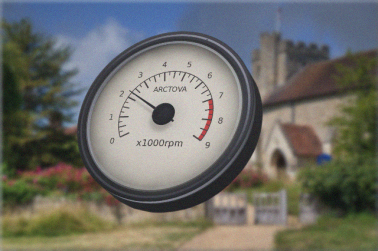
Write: 2250 rpm
